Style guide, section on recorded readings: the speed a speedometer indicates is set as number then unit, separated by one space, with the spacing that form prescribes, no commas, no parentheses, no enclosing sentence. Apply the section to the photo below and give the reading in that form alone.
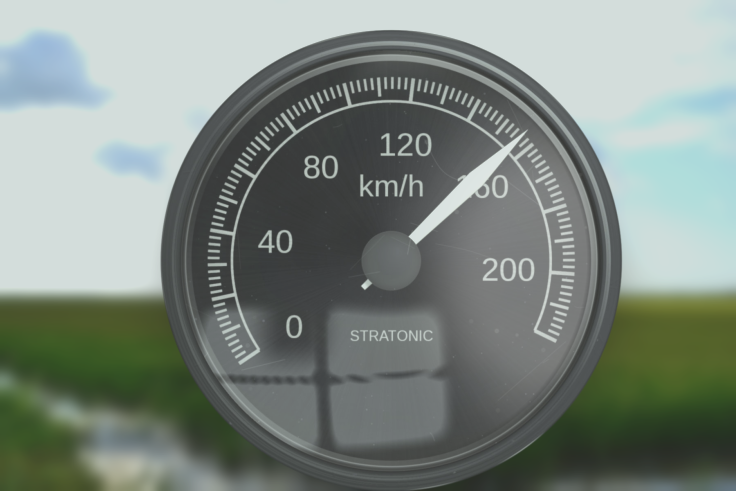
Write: 156 km/h
